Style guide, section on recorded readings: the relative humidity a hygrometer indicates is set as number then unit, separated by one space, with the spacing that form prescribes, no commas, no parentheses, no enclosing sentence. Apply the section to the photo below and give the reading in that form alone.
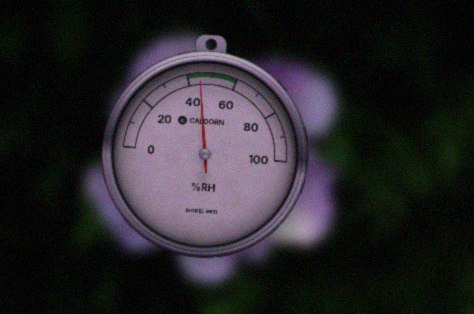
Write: 45 %
